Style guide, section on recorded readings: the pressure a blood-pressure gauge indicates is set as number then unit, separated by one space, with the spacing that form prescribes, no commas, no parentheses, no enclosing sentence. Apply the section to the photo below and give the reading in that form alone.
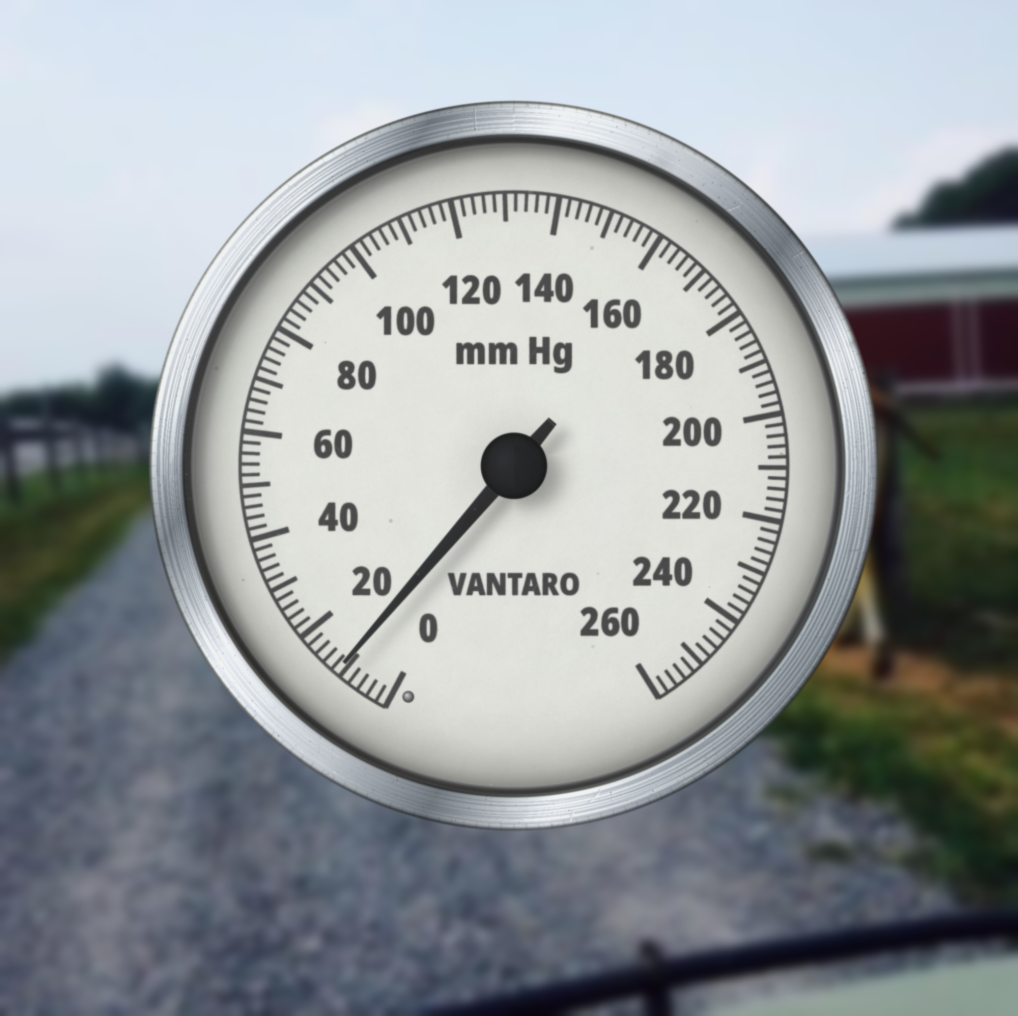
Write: 11 mmHg
